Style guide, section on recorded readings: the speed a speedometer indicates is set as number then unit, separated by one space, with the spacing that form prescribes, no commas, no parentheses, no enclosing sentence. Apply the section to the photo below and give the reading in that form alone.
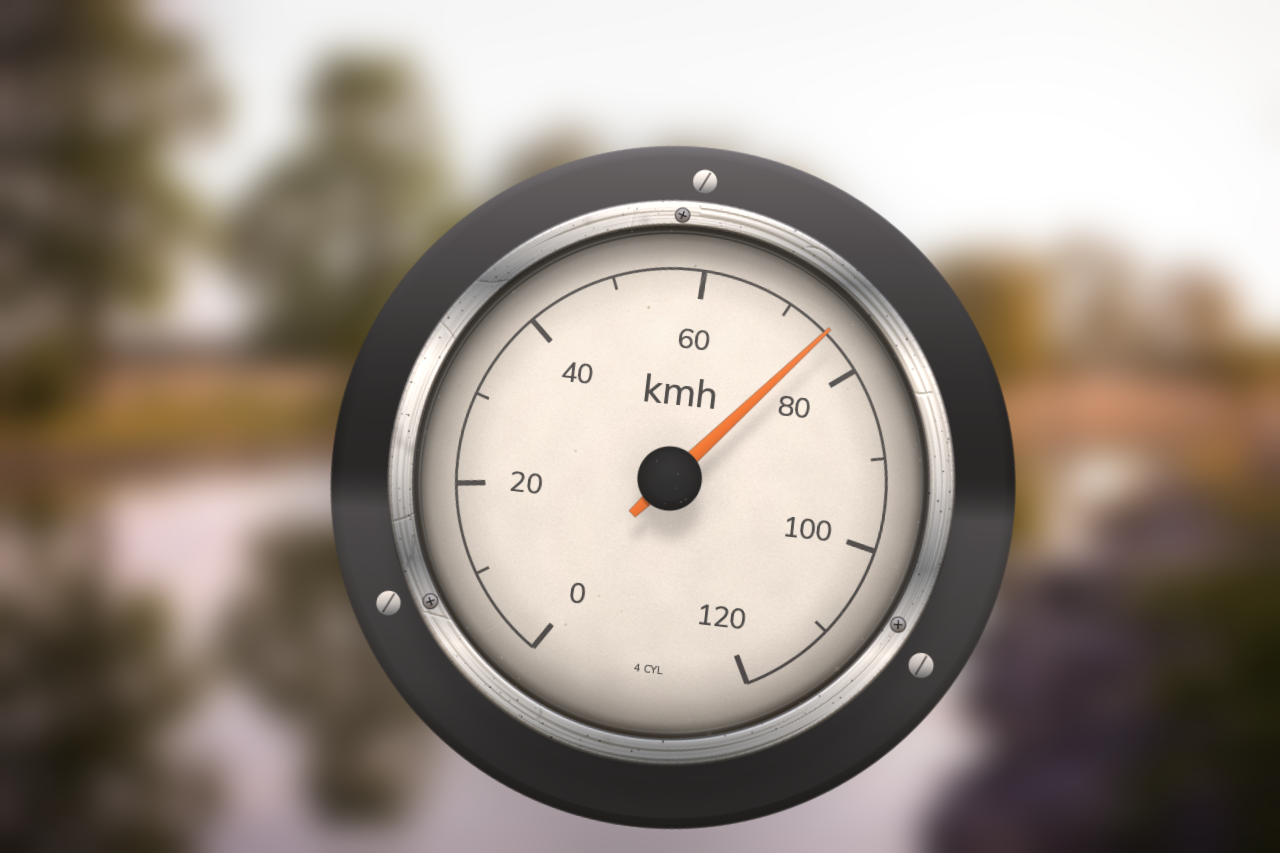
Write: 75 km/h
